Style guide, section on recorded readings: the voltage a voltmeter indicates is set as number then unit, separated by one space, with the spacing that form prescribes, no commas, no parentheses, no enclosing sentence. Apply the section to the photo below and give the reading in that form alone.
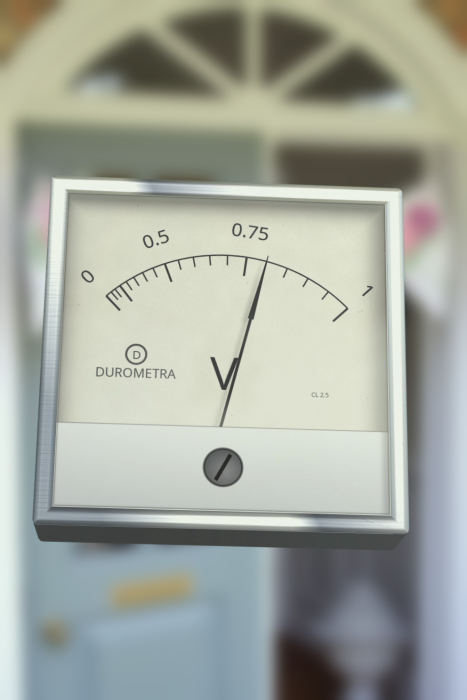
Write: 0.8 V
